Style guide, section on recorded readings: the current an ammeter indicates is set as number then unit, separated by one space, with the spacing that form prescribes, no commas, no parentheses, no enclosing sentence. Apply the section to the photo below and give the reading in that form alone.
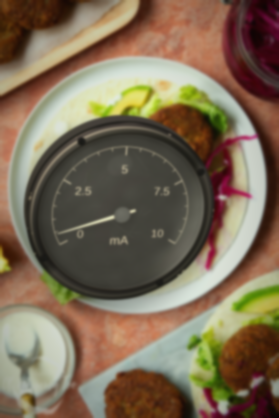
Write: 0.5 mA
